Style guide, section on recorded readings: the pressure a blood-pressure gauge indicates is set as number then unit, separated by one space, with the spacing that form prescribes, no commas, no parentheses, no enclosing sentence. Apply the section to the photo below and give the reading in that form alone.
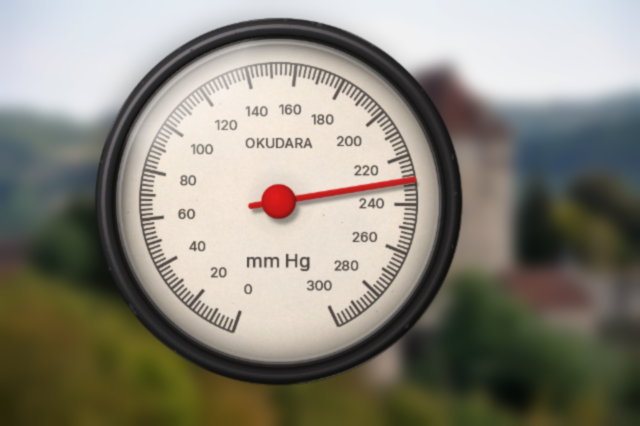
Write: 230 mmHg
